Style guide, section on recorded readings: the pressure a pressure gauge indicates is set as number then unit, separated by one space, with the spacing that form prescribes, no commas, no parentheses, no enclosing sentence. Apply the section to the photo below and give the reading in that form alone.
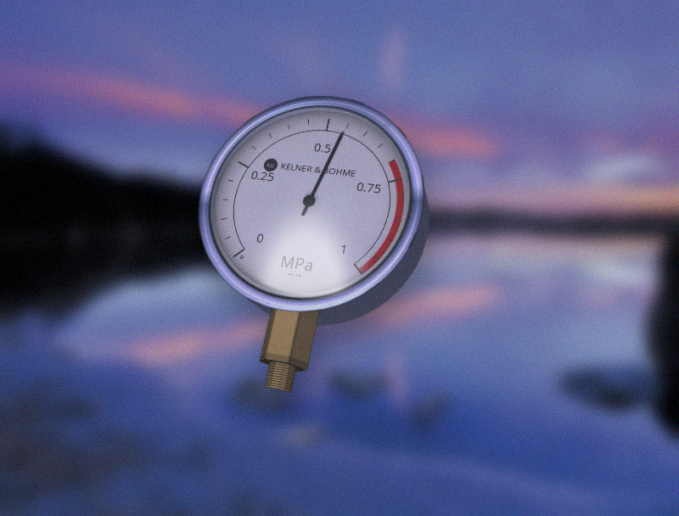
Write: 0.55 MPa
